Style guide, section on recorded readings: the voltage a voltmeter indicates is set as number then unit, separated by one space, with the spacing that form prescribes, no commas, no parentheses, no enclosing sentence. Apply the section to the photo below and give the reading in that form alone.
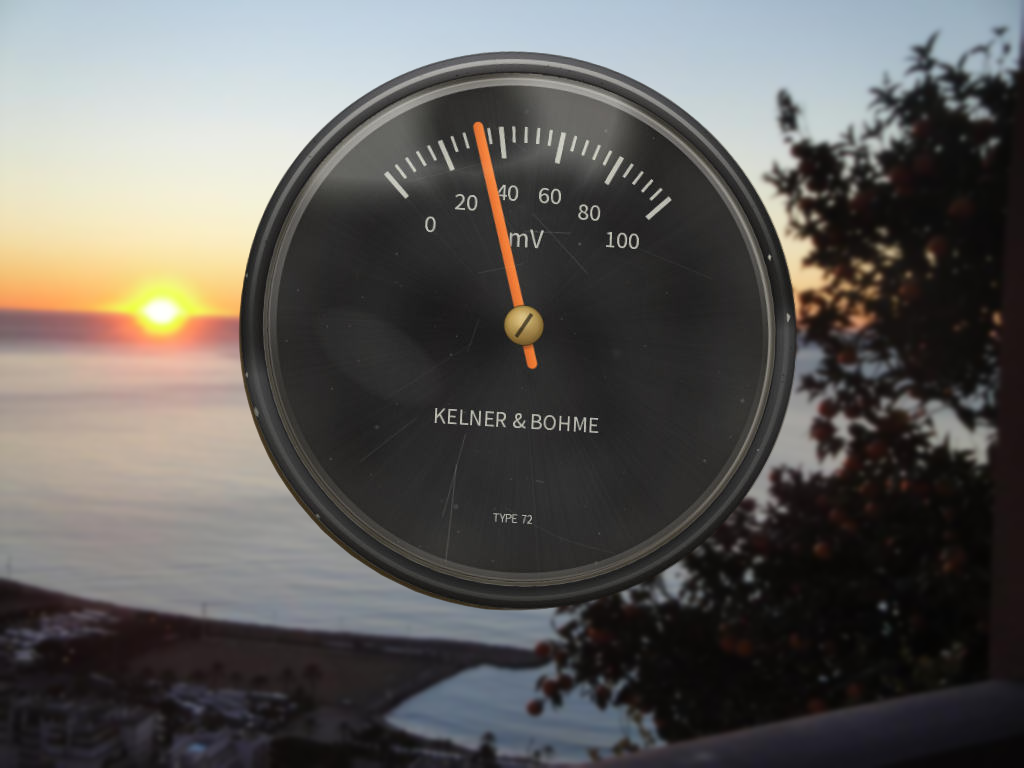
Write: 32 mV
